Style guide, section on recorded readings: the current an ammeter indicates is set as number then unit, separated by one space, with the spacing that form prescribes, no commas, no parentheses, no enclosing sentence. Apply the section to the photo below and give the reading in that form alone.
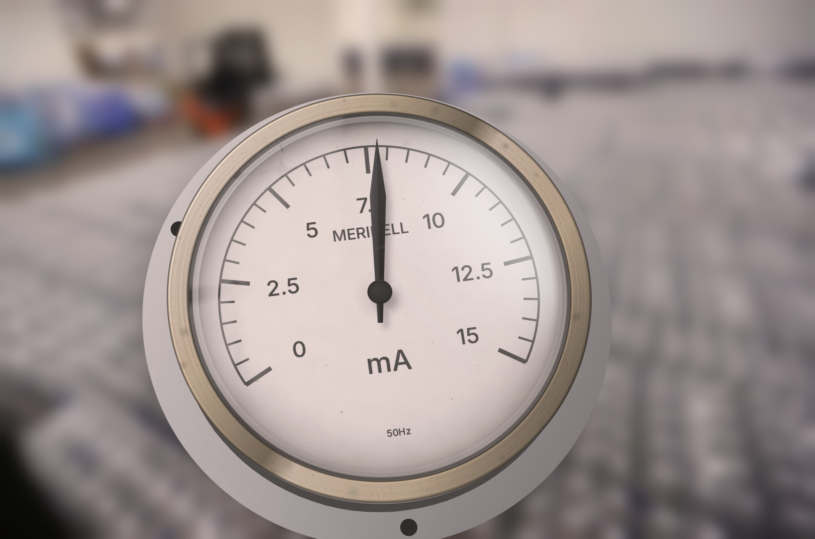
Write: 7.75 mA
